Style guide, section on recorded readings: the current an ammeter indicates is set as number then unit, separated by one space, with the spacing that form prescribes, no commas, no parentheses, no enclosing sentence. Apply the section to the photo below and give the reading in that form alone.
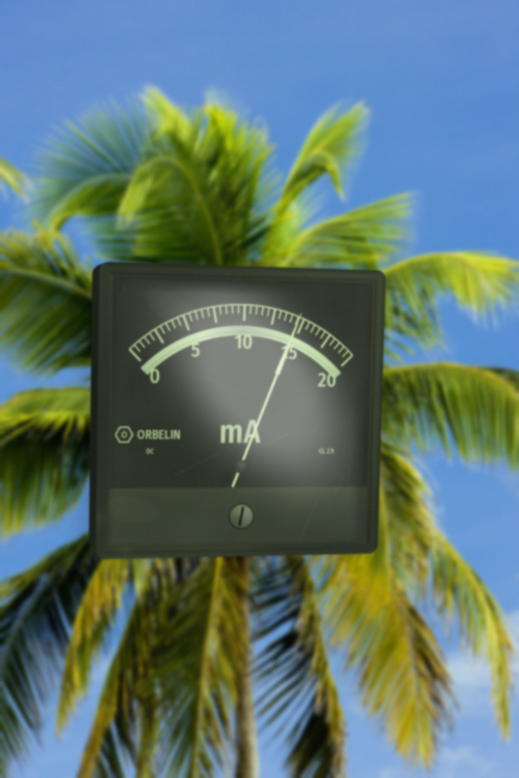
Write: 14.5 mA
